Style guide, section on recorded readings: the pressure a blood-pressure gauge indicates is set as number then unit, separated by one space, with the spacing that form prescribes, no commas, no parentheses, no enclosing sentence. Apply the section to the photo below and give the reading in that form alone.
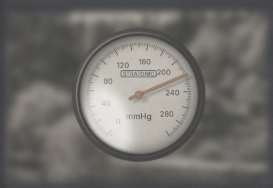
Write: 220 mmHg
